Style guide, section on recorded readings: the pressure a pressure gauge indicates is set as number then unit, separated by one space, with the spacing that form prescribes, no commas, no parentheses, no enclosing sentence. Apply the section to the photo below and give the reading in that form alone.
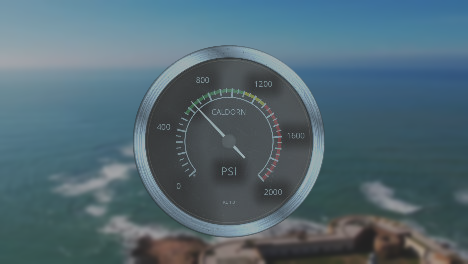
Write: 650 psi
